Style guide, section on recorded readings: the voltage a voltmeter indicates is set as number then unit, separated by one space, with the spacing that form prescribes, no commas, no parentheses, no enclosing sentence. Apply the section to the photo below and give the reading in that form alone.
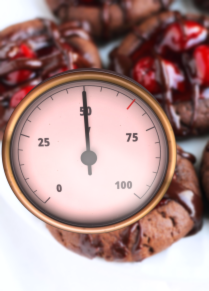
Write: 50 V
